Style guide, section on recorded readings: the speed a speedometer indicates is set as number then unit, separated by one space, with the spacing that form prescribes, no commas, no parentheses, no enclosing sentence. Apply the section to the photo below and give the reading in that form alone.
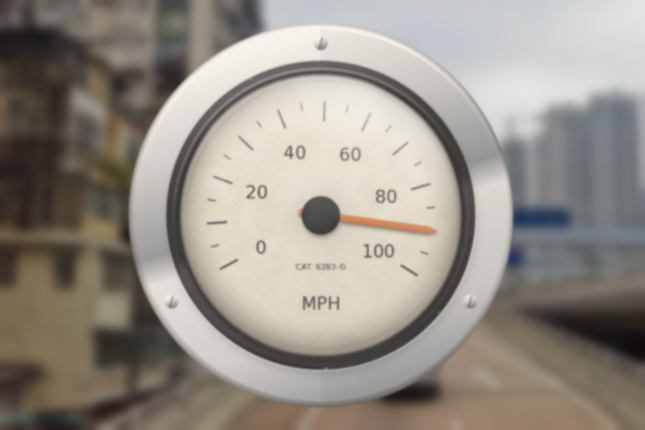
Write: 90 mph
